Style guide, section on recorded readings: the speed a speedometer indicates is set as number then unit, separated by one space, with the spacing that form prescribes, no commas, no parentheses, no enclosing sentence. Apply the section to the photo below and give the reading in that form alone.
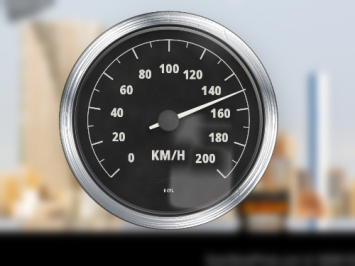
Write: 150 km/h
